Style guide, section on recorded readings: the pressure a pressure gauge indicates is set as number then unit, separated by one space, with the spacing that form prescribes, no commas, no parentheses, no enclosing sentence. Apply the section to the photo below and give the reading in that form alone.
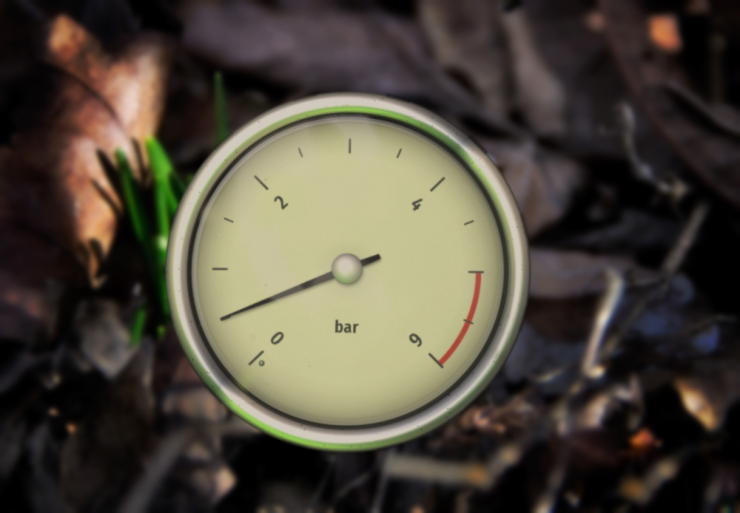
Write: 0.5 bar
